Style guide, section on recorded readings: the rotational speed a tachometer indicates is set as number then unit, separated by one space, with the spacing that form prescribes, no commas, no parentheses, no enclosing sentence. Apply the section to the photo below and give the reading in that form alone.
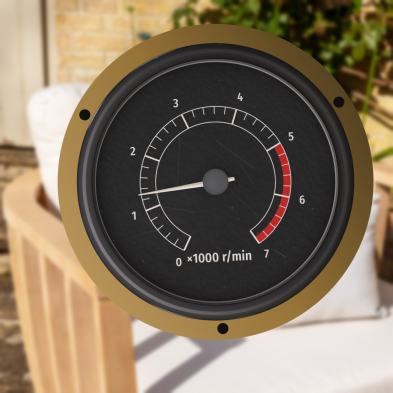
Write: 1300 rpm
